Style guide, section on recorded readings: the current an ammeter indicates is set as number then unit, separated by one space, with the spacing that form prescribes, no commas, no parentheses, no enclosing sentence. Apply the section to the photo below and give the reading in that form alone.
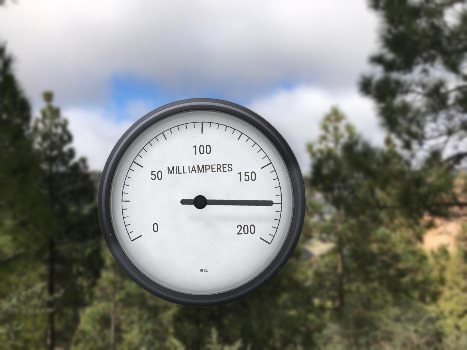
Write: 175 mA
